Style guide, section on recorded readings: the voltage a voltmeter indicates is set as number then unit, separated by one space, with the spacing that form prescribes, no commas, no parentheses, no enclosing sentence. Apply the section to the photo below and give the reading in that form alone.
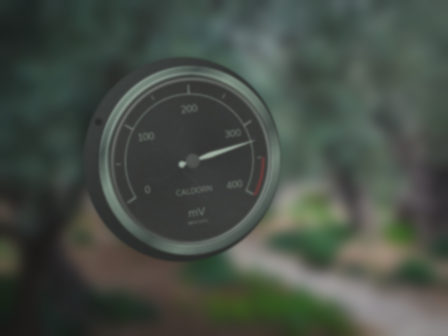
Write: 325 mV
